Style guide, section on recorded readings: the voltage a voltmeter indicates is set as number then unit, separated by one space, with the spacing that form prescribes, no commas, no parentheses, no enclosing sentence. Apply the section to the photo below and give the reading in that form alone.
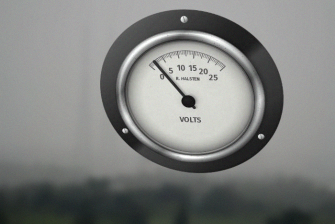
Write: 2.5 V
